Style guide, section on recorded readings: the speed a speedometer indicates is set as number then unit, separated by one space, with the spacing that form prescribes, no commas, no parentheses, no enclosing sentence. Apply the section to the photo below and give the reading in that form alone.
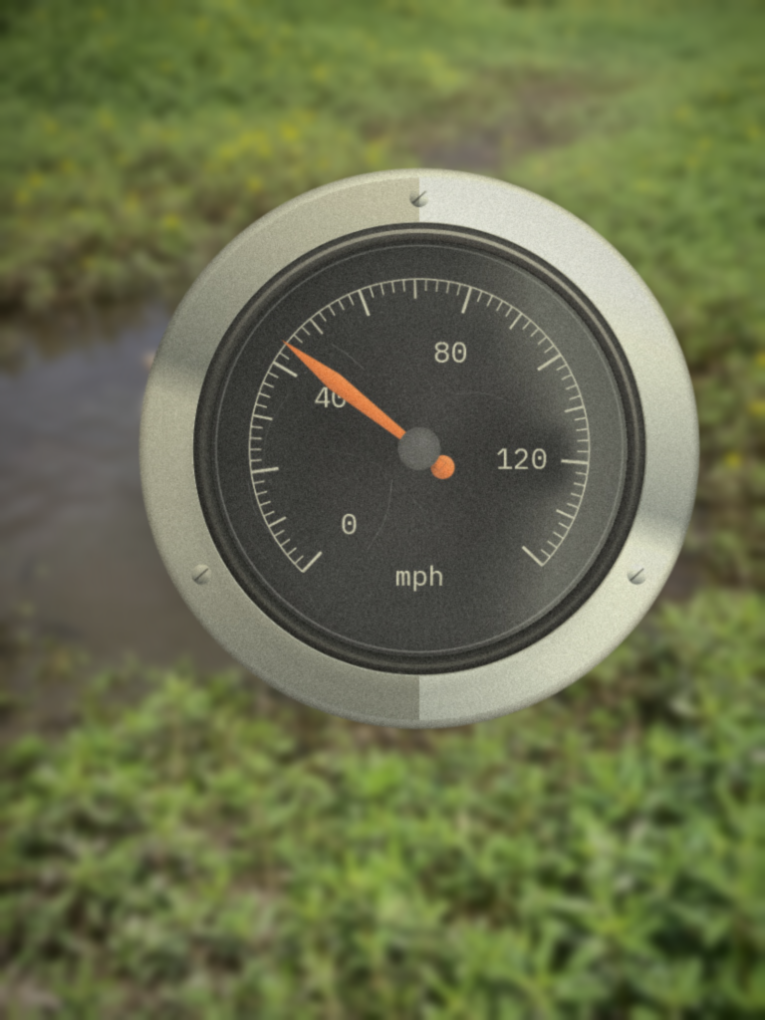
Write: 44 mph
